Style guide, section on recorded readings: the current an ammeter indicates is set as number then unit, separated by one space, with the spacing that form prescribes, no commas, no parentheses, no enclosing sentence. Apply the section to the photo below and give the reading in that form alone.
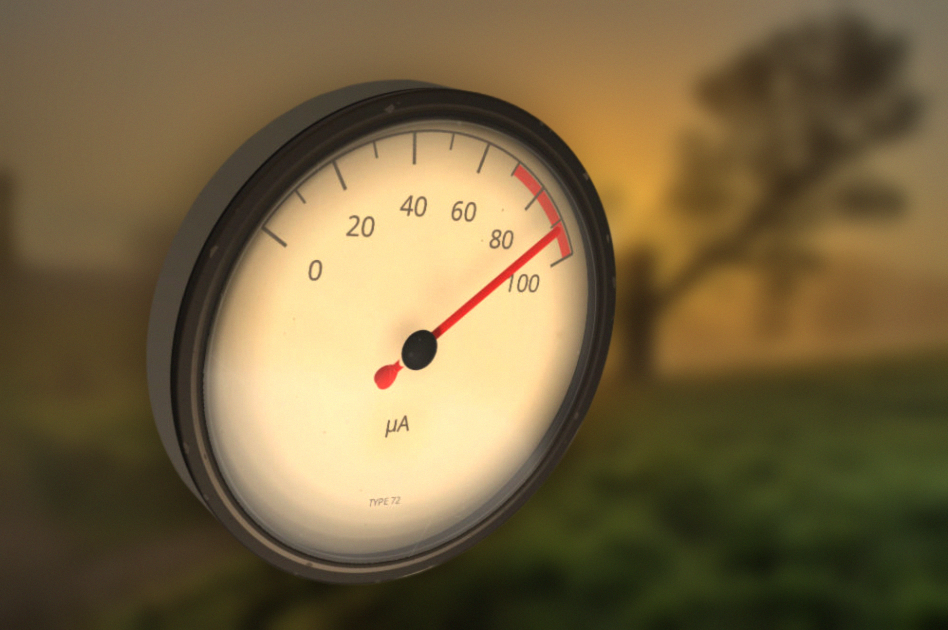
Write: 90 µA
